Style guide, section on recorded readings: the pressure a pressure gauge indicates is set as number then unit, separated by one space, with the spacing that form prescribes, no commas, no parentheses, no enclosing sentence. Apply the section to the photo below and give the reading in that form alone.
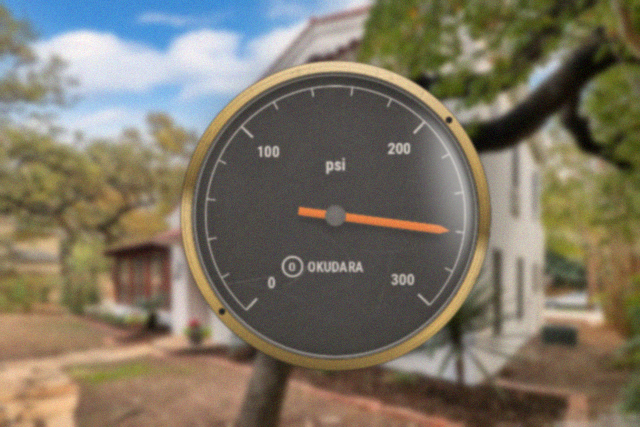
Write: 260 psi
